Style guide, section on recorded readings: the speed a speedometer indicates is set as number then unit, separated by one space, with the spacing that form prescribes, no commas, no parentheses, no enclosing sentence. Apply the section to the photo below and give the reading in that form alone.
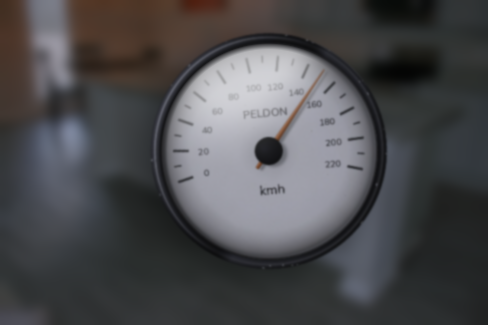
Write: 150 km/h
